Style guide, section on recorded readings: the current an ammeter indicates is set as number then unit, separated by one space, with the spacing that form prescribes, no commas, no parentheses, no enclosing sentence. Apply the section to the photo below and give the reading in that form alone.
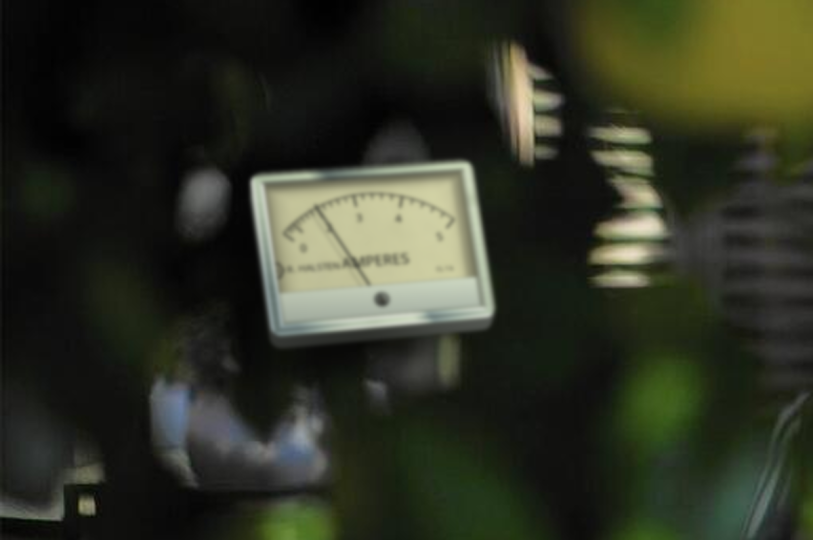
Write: 2 A
